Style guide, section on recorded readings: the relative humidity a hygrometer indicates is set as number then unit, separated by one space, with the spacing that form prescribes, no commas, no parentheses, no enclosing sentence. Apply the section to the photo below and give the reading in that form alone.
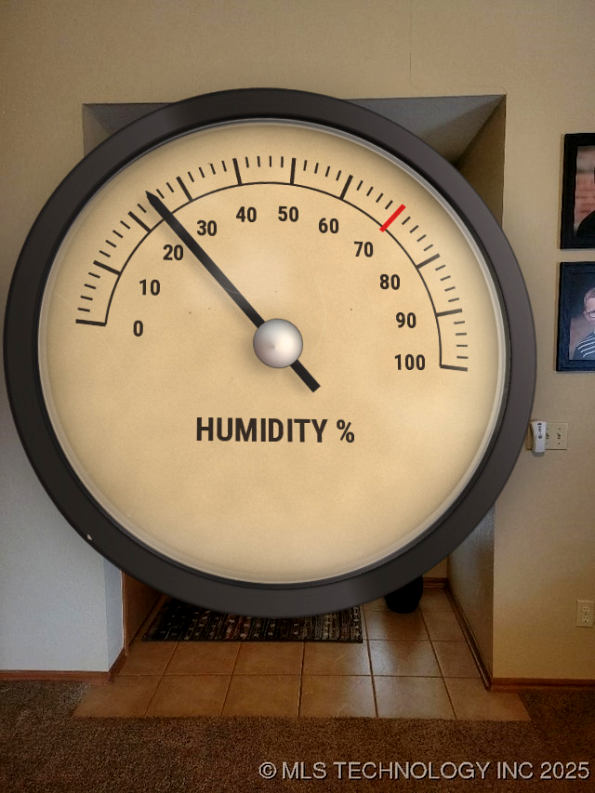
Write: 24 %
